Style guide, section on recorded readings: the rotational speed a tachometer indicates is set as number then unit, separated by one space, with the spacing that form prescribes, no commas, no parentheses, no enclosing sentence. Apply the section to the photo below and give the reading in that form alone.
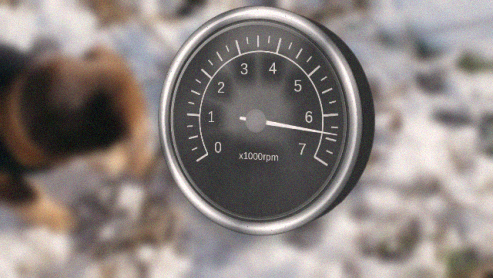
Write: 6375 rpm
